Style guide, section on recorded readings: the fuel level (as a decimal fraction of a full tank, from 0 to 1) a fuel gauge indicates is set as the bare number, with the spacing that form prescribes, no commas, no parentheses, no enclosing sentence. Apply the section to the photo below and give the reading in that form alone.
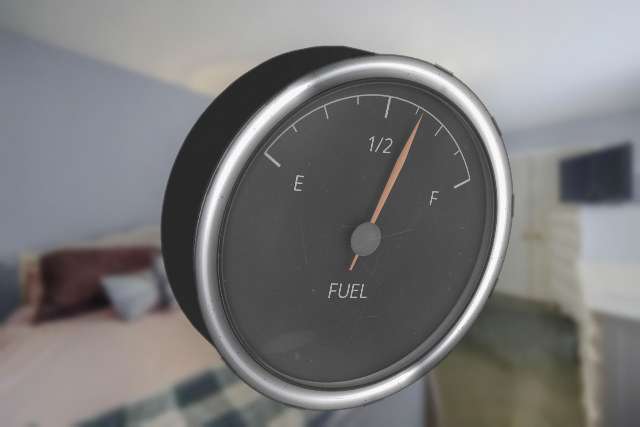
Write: 0.625
